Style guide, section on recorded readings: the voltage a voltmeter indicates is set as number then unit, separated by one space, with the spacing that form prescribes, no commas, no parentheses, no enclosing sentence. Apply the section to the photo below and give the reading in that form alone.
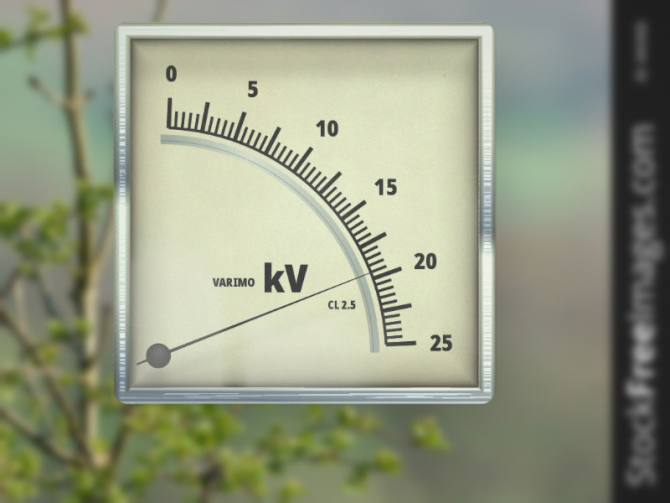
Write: 19.5 kV
